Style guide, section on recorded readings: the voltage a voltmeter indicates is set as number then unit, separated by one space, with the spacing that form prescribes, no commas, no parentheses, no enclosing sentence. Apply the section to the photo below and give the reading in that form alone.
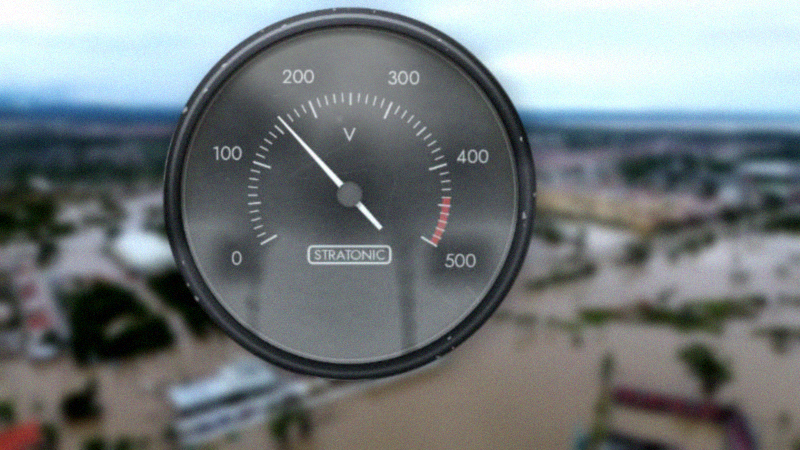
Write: 160 V
